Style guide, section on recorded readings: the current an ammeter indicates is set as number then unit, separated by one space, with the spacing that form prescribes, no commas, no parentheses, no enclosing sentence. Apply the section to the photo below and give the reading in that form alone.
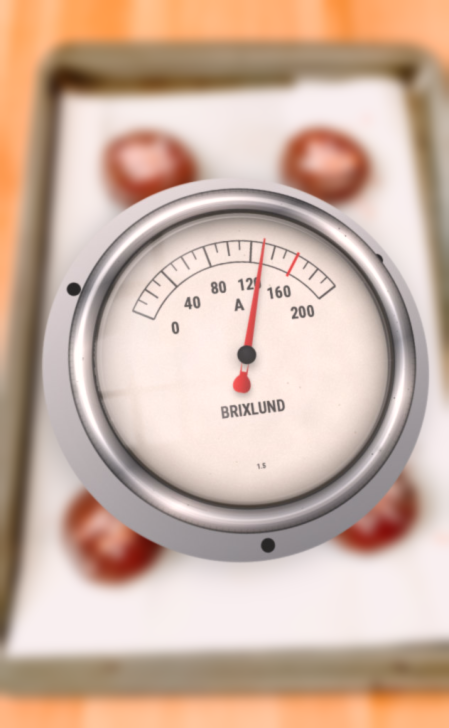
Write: 130 A
